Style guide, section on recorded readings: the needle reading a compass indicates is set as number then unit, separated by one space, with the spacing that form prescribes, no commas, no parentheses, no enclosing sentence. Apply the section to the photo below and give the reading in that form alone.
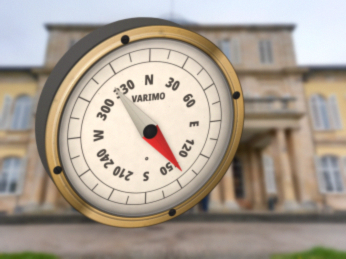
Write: 142.5 °
